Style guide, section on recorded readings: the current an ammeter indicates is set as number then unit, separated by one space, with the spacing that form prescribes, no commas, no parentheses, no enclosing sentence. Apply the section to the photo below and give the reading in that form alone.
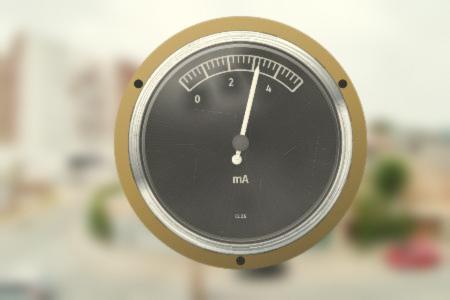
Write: 3.2 mA
